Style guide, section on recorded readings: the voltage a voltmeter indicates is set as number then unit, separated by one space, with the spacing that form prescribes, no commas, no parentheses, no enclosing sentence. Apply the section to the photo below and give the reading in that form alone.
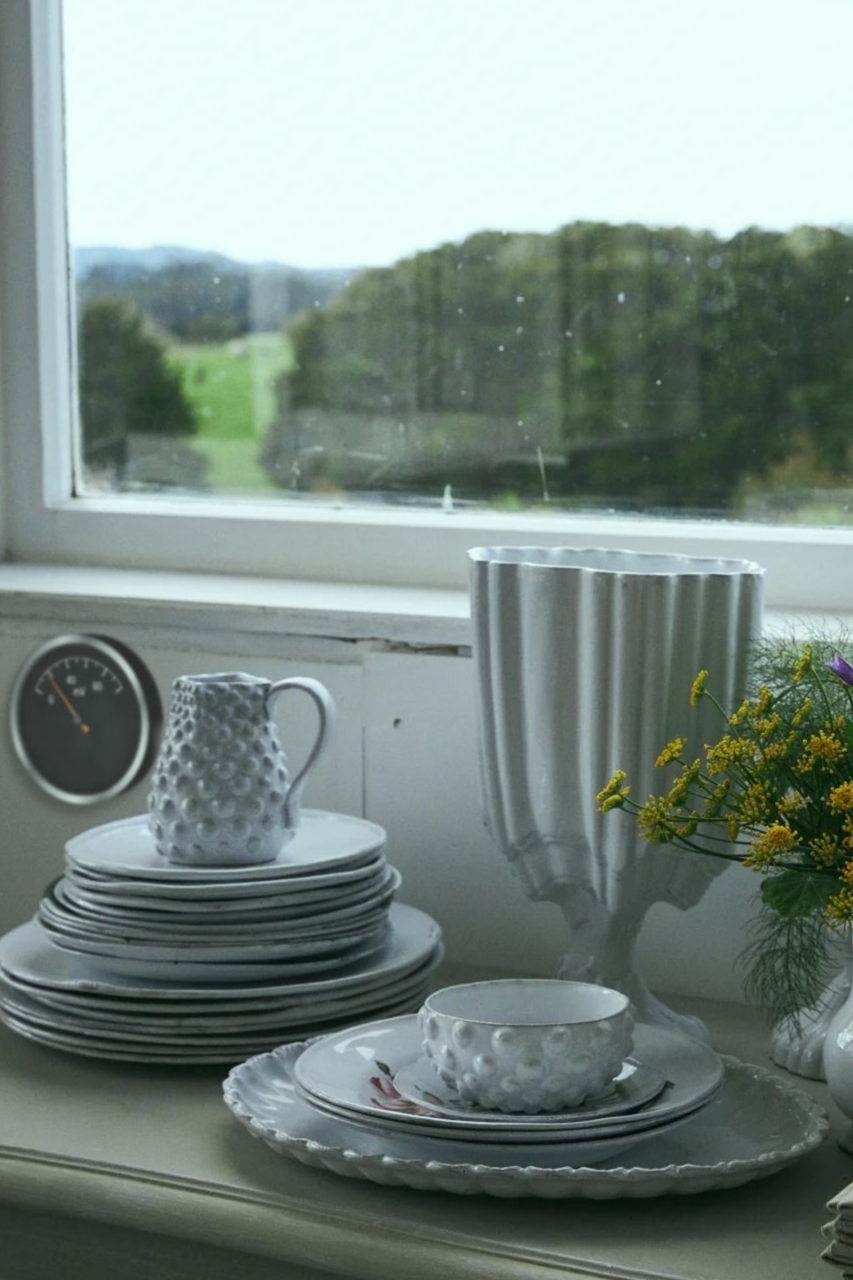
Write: 20 mV
